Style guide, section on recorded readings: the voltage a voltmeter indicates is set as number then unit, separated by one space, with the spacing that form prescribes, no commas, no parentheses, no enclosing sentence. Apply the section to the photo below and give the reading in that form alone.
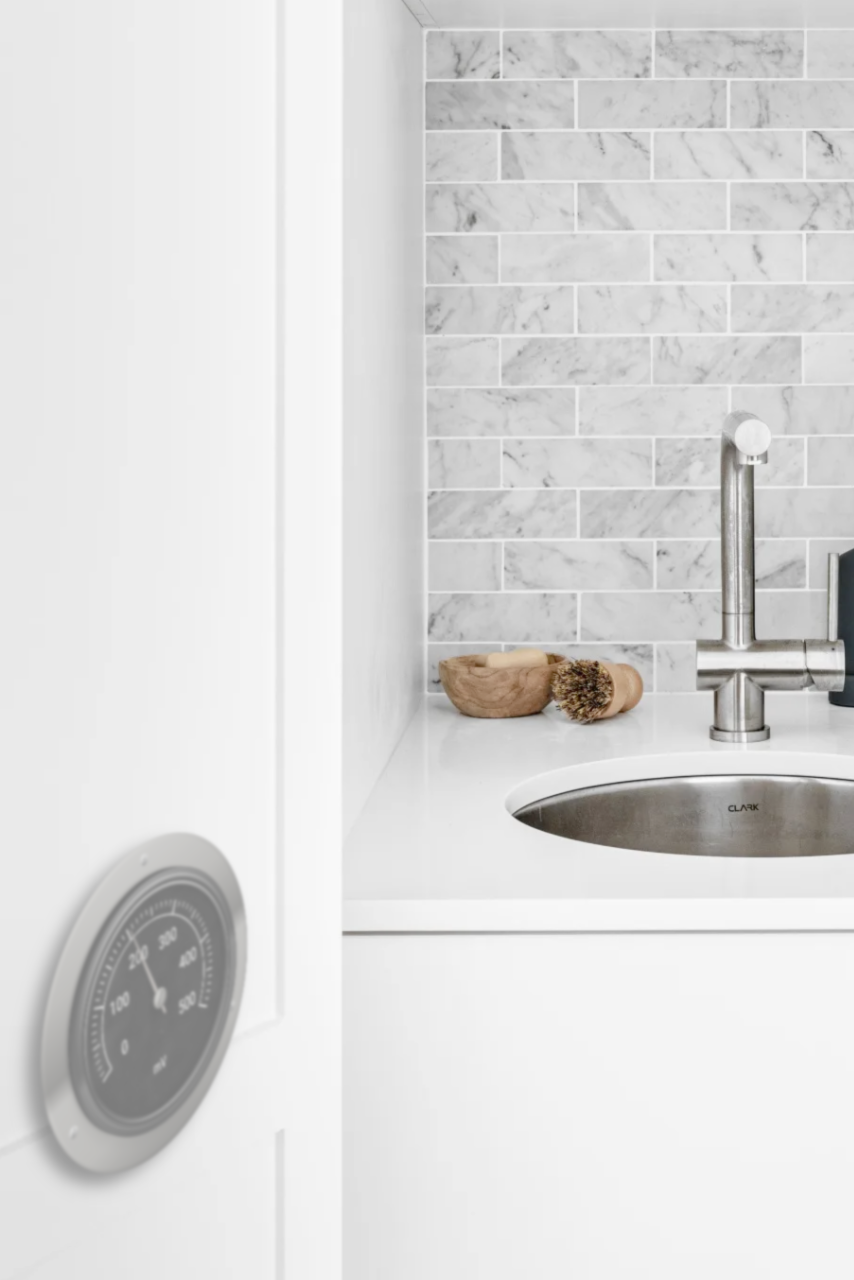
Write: 200 mV
